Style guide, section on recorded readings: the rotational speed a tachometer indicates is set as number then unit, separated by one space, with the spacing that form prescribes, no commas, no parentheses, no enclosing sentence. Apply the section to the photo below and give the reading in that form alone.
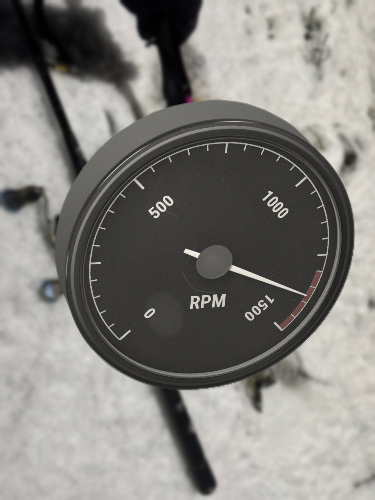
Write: 1375 rpm
